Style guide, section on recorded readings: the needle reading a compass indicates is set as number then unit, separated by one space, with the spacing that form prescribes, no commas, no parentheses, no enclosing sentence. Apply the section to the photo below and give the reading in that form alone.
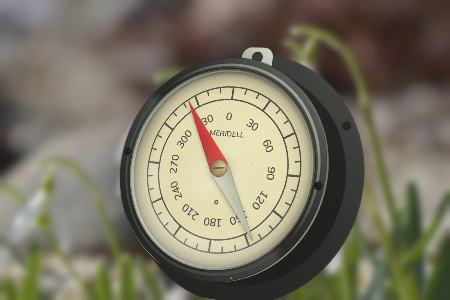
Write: 325 °
